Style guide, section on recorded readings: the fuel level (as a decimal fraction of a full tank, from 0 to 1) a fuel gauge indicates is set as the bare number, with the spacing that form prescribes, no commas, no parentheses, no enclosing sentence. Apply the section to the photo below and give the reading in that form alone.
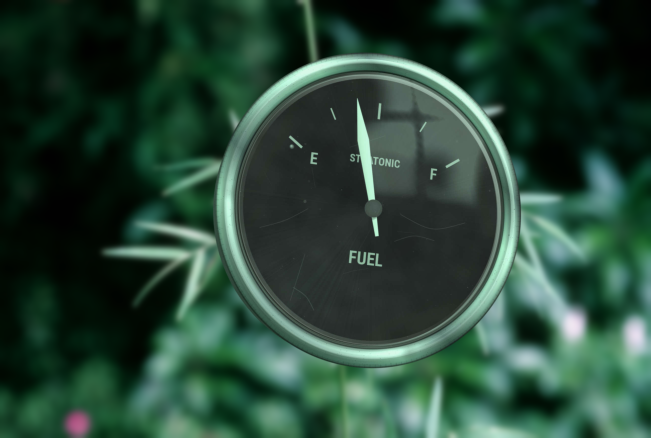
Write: 0.375
